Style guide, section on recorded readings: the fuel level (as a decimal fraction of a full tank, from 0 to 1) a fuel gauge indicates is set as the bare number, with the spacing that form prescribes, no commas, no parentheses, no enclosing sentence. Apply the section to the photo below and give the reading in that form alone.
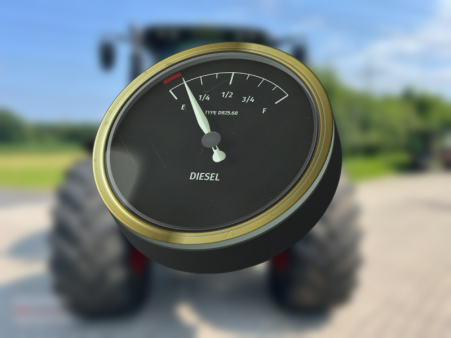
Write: 0.125
